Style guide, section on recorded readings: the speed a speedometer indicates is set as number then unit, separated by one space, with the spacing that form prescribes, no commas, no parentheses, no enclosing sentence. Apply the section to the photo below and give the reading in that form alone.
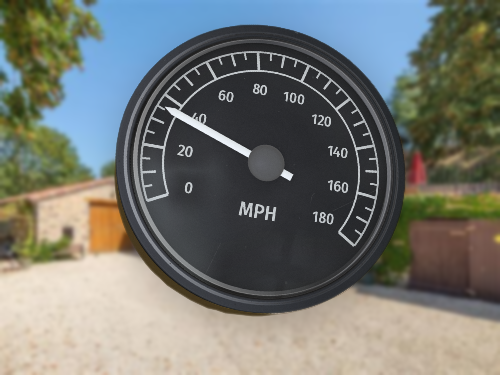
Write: 35 mph
